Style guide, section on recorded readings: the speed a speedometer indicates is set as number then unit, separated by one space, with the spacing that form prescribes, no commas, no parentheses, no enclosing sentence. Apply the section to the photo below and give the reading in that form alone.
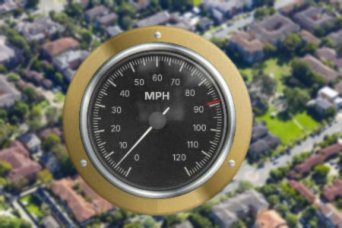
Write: 5 mph
